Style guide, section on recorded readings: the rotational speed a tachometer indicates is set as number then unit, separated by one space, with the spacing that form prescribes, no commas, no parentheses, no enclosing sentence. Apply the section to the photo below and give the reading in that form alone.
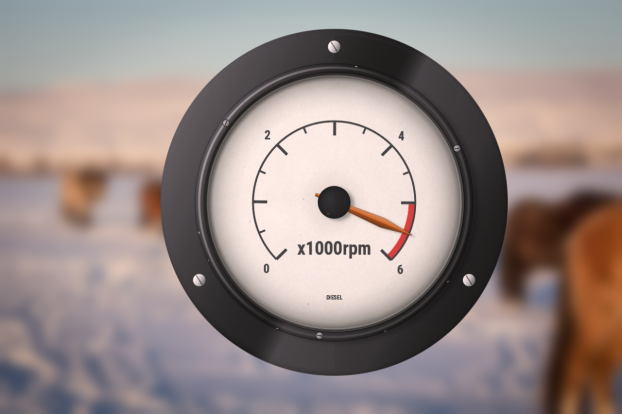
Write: 5500 rpm
